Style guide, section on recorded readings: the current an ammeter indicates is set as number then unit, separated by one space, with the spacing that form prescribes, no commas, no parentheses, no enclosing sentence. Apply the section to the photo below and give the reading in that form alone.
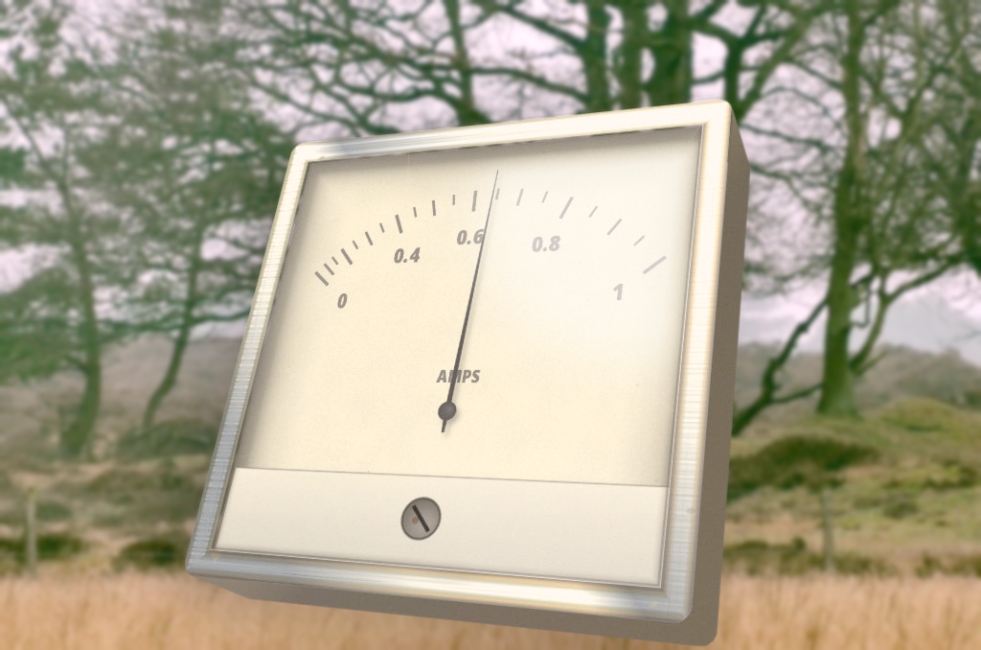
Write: 0.65 A
